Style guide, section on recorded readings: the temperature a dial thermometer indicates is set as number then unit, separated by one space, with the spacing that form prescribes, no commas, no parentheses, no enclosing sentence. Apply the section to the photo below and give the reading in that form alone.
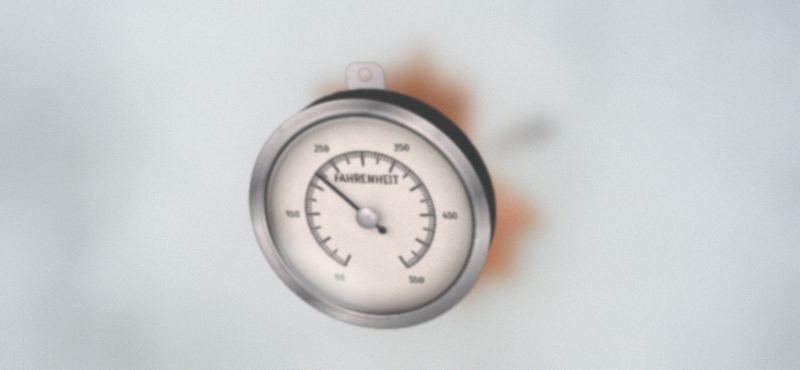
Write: 225 °F
